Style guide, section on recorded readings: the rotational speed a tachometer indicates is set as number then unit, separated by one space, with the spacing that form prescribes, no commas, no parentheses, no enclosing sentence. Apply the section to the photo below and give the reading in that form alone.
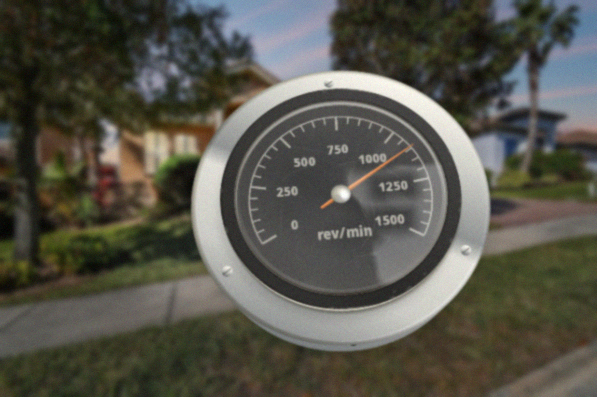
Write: 1100 rpm
